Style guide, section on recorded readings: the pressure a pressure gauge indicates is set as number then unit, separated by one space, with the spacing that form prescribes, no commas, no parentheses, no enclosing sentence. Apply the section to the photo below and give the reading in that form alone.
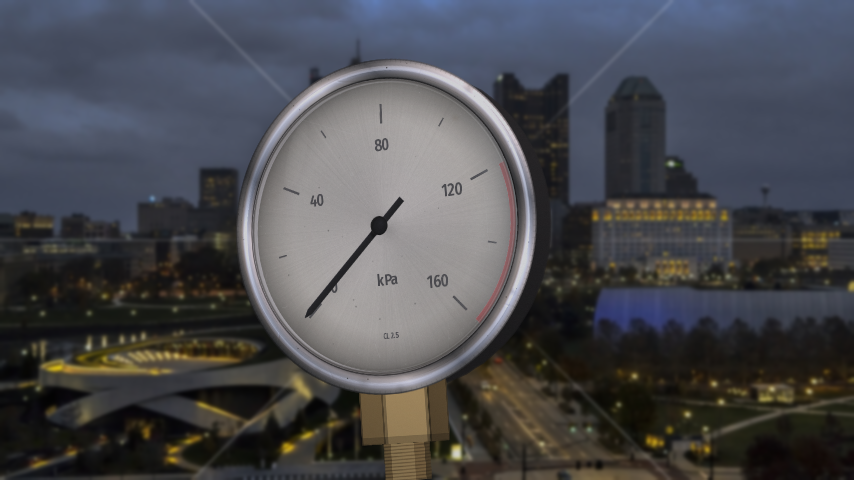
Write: 0 kPa
